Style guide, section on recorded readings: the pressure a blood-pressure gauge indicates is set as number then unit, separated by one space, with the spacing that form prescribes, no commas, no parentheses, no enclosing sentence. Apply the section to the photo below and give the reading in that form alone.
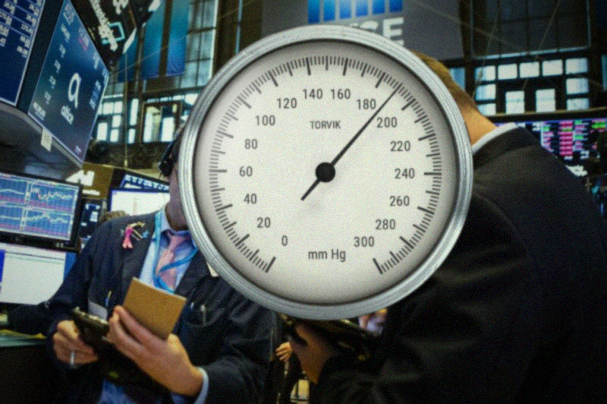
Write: 190 mmHg
